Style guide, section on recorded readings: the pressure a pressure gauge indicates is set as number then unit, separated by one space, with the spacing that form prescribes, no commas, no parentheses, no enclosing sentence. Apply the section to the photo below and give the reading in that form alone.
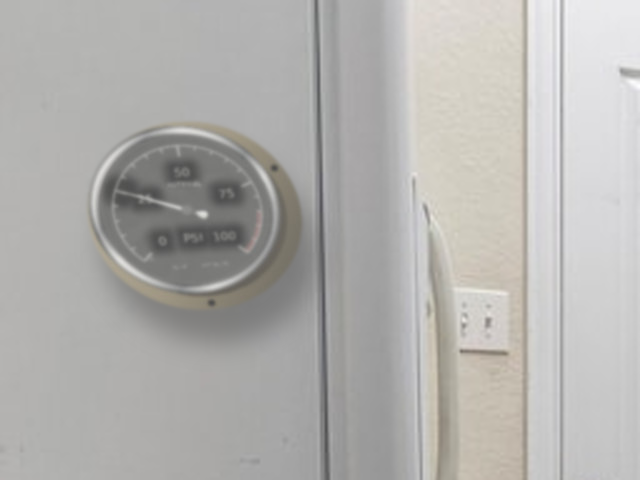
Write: 25 psi
